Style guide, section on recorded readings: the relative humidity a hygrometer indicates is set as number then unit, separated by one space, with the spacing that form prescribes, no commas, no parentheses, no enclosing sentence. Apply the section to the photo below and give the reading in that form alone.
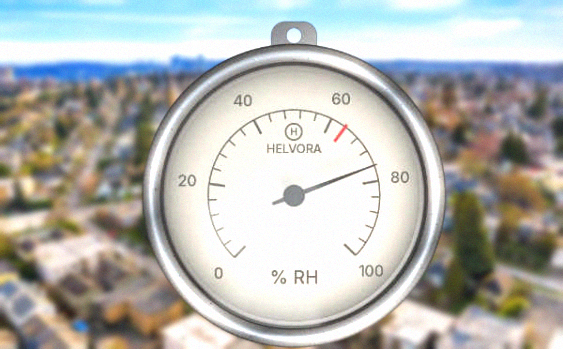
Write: 76 %
